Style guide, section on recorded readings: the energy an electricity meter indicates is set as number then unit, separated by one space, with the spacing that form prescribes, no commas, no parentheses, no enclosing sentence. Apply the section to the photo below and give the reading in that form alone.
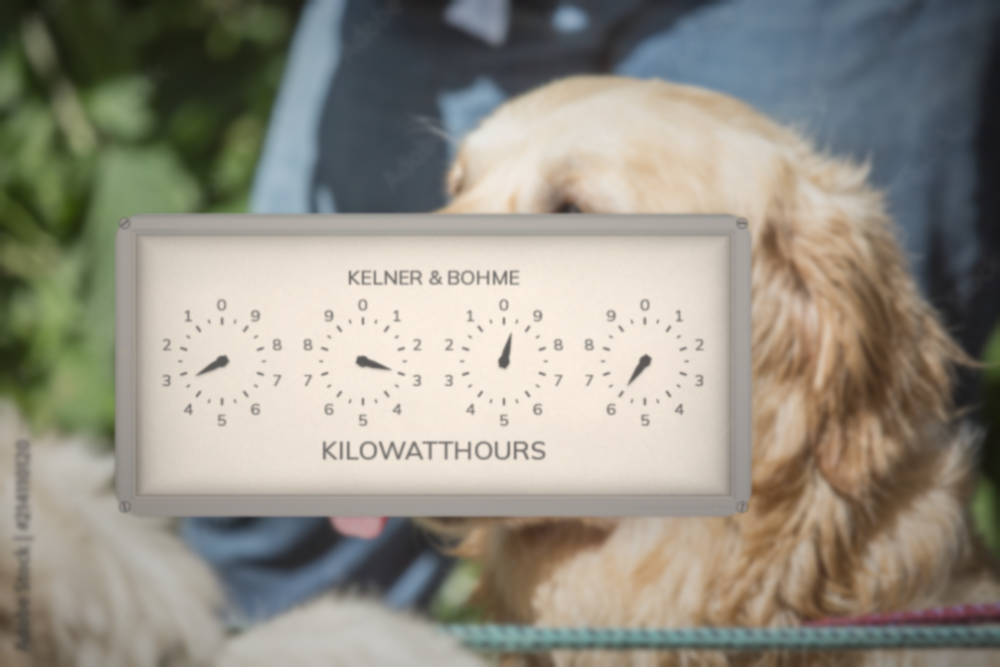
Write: 3296 kWh
